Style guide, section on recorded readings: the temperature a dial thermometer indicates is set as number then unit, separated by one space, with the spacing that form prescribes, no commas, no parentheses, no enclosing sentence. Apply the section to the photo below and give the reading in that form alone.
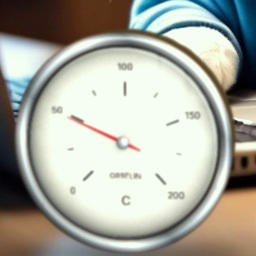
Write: 50 °C
